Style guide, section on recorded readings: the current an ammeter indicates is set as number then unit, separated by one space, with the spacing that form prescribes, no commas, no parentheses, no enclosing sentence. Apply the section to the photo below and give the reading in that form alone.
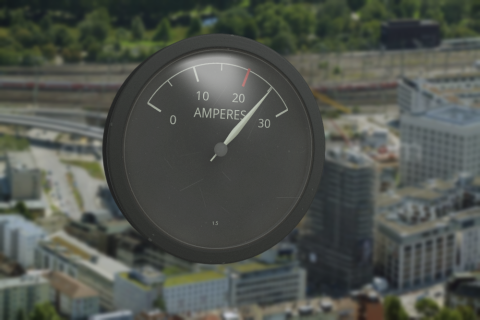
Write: 25 A
